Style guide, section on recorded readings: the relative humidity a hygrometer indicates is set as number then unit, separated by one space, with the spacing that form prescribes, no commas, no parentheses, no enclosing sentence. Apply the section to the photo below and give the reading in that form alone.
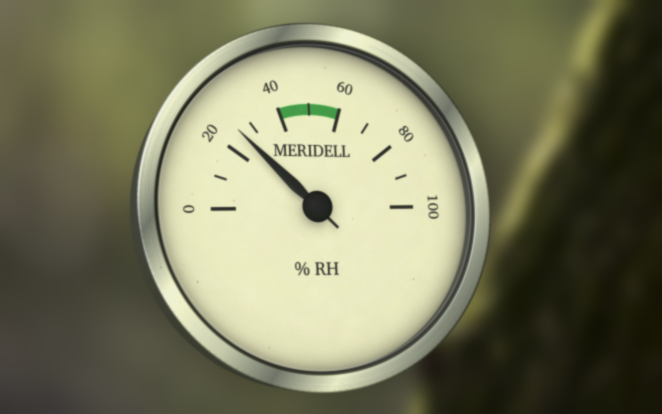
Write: 25 %
